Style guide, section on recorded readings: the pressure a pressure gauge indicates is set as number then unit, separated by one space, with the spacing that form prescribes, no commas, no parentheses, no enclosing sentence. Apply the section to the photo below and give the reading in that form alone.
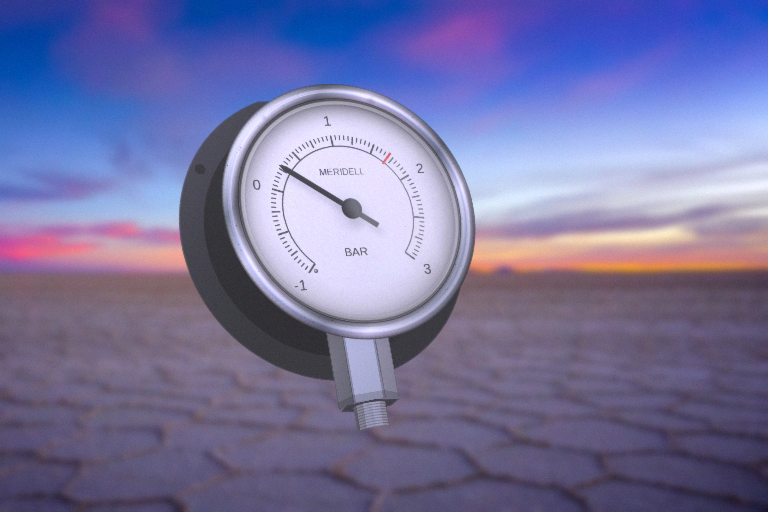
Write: 0.25 bar
